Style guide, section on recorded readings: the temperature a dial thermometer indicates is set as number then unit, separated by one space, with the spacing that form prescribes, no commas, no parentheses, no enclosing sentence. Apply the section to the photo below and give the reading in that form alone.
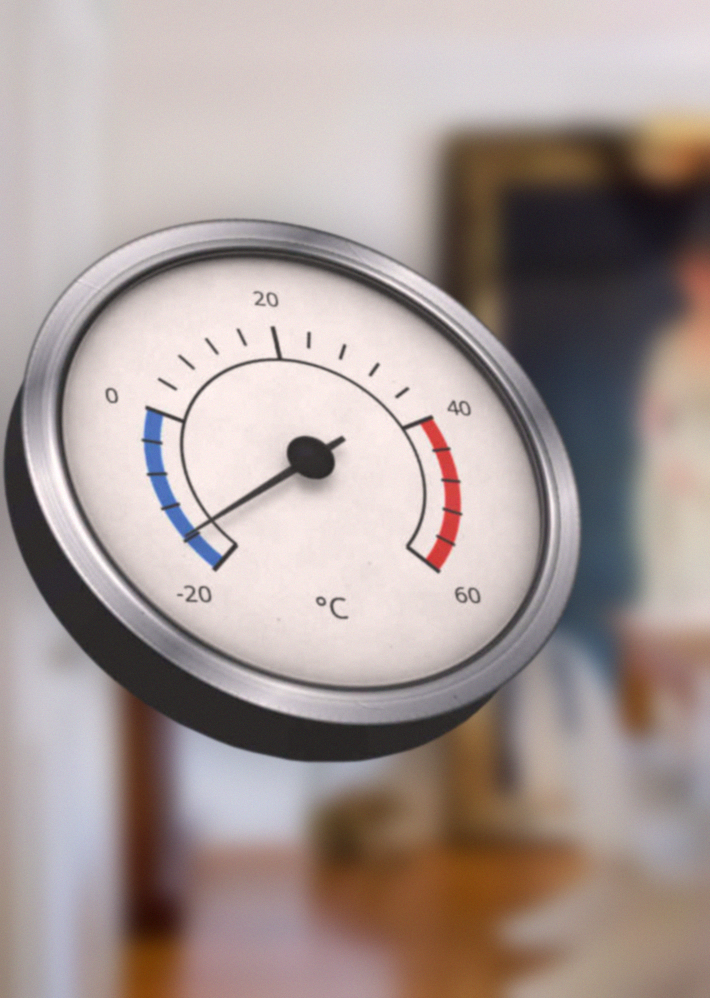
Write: -16 °C
